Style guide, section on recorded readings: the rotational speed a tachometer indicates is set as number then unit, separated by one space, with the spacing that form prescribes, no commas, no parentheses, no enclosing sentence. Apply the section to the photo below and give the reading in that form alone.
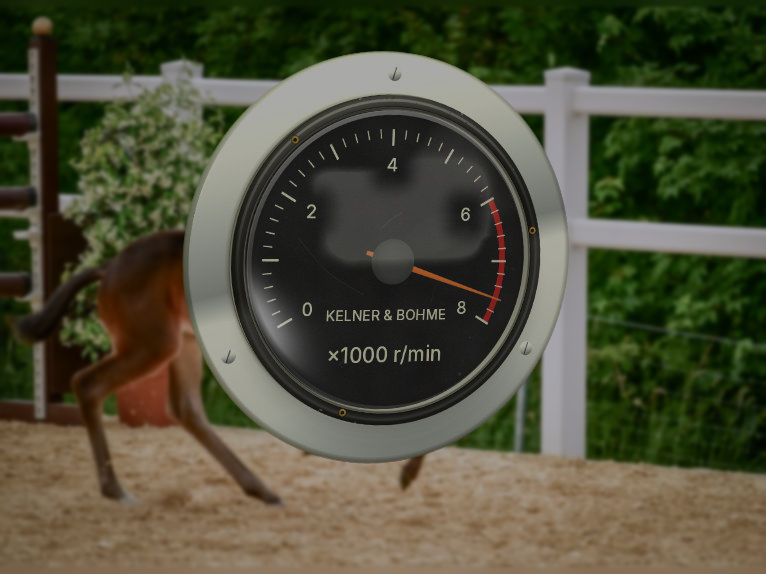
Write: 7600 rpm
